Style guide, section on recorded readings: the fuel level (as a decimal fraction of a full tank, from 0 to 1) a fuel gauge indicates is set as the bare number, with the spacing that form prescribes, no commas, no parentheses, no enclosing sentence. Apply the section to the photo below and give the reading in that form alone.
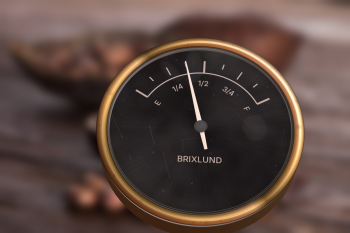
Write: 0.375
